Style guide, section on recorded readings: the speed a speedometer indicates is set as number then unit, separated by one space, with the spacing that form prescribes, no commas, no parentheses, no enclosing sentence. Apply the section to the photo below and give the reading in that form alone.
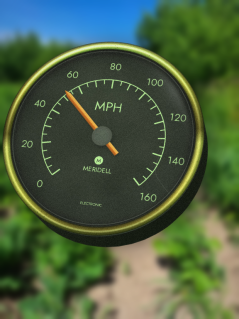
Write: 52.5 mph
